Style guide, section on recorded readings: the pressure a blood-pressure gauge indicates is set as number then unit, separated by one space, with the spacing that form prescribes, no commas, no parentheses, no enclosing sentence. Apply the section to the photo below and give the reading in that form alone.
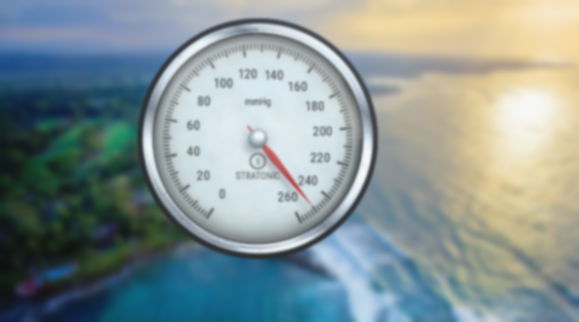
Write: 250 mmHg
